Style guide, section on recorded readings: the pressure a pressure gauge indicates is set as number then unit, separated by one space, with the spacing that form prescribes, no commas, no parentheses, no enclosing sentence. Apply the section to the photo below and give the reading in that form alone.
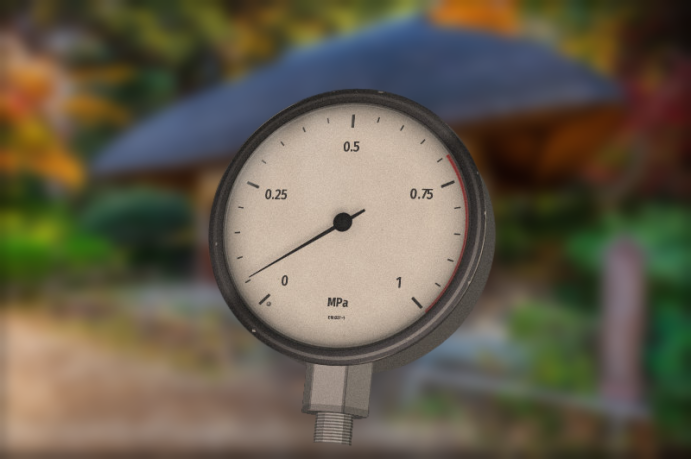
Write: 0.05 MPa
